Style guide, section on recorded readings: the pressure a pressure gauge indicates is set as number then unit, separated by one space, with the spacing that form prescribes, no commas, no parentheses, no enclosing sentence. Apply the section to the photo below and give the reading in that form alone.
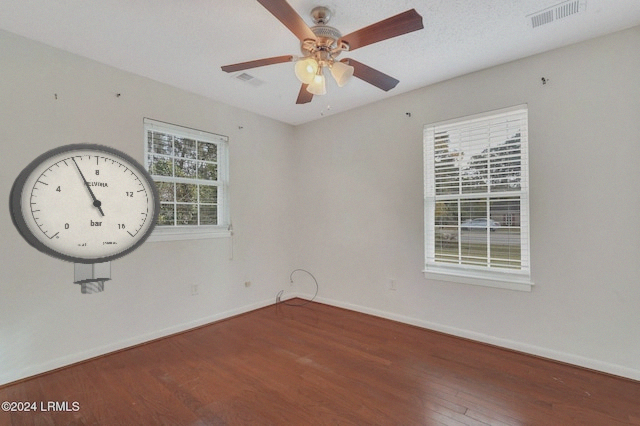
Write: 6.5 bar
